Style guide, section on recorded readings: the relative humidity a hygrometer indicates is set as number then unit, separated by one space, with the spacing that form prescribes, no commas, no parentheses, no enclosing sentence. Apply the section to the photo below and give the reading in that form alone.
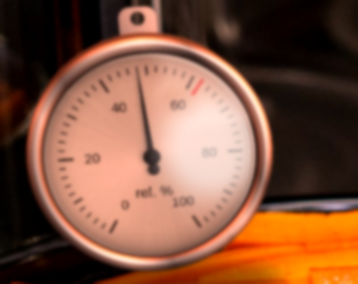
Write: 48 %
